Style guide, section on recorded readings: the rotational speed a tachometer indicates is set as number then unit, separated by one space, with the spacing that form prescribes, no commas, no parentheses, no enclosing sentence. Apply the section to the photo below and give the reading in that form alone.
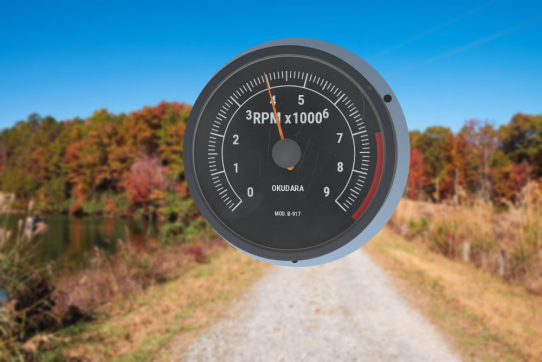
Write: 4000 rpm
